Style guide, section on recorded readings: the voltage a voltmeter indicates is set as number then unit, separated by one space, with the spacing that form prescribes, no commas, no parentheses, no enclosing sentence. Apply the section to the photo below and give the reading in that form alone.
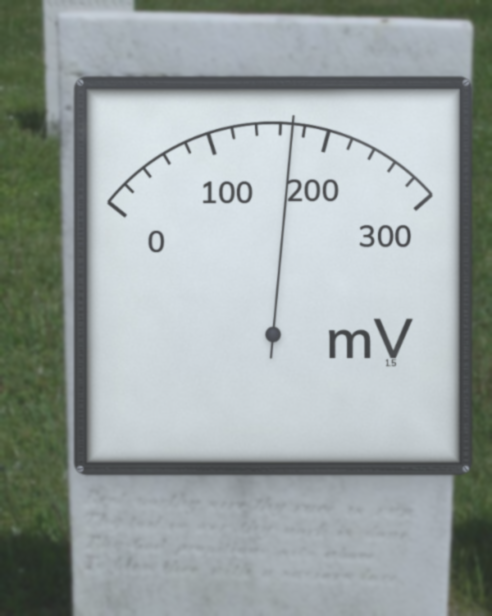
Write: 170 mV
